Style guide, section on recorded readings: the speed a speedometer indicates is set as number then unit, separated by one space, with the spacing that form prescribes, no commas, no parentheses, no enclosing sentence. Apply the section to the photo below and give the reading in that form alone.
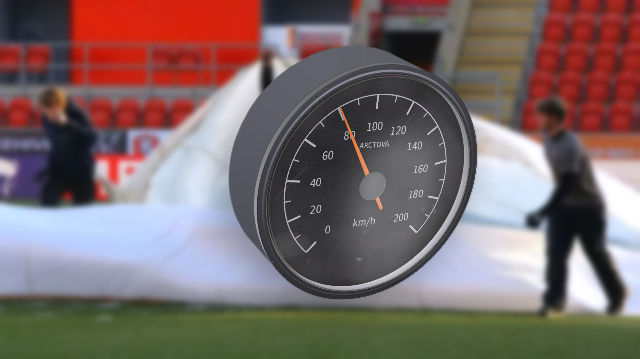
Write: 80 km/h
